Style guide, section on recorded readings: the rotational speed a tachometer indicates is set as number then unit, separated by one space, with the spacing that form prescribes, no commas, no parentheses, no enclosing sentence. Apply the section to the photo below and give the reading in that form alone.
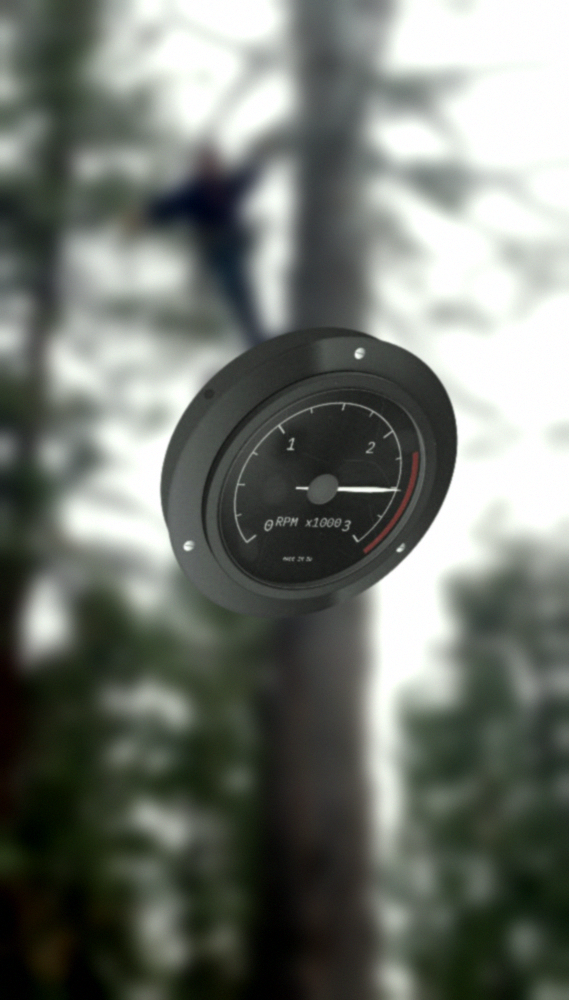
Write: 2500 rpm
